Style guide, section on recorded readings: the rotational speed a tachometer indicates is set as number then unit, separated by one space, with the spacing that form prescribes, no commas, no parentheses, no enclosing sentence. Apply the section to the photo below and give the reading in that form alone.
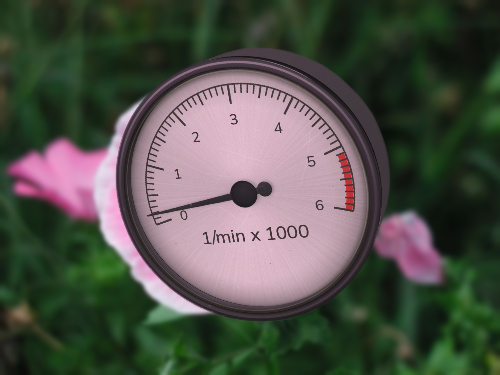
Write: 200 rpm
